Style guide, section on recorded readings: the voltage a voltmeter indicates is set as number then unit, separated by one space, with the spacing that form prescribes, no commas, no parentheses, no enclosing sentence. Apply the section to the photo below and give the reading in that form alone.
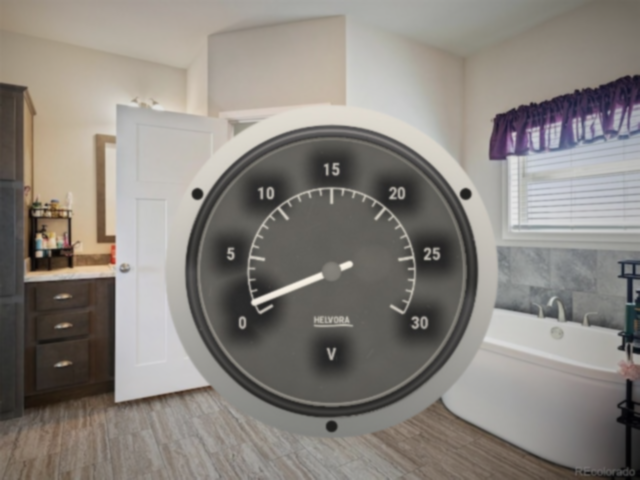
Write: 1 V
